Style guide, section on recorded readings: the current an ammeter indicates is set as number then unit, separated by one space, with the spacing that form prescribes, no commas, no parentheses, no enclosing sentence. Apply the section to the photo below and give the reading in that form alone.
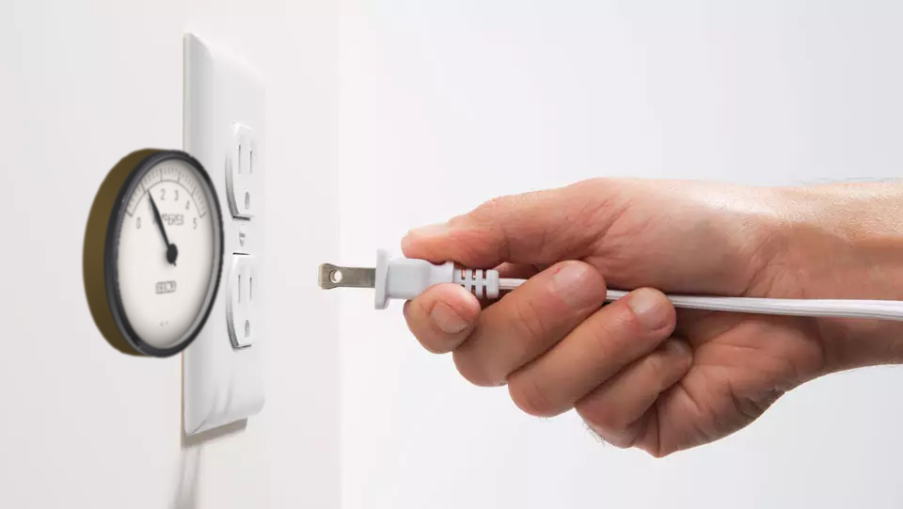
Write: 1 A
